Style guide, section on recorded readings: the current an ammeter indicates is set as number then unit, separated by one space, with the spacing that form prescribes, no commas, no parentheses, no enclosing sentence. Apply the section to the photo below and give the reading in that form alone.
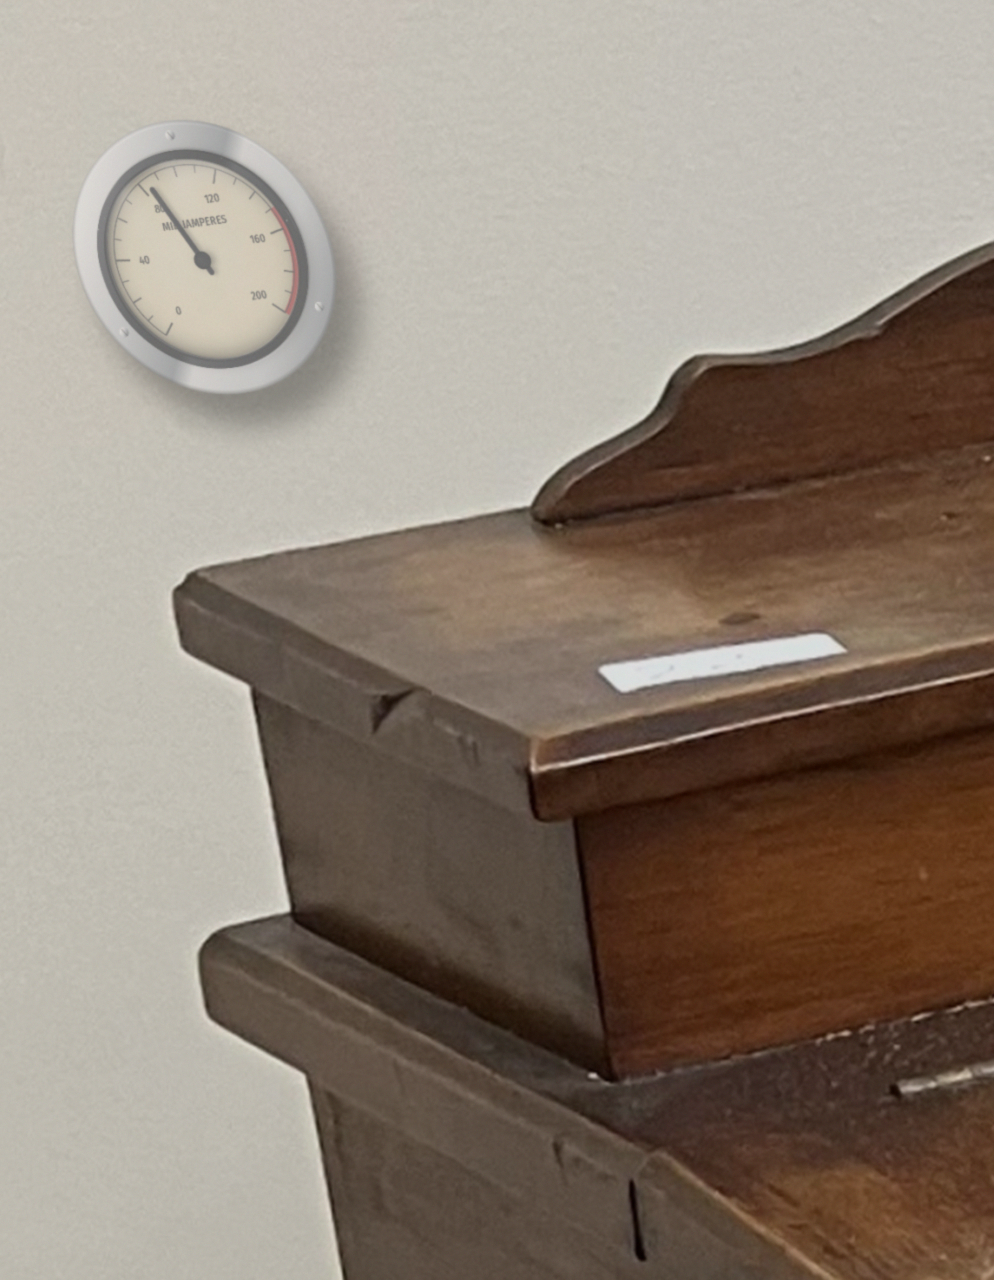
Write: 85 mA
